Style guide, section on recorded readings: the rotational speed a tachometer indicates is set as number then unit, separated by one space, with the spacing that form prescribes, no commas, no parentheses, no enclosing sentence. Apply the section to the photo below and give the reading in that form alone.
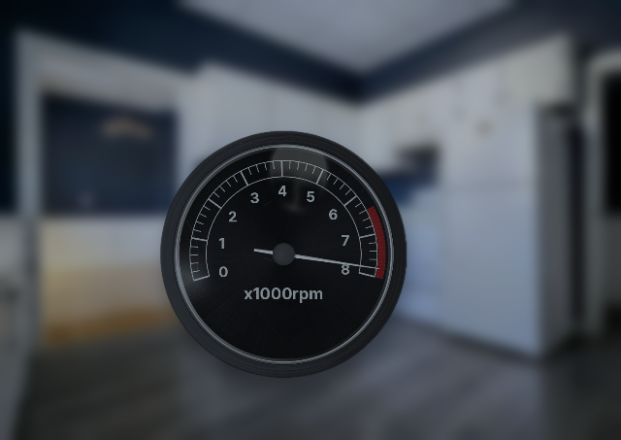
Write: 7800 rpm
